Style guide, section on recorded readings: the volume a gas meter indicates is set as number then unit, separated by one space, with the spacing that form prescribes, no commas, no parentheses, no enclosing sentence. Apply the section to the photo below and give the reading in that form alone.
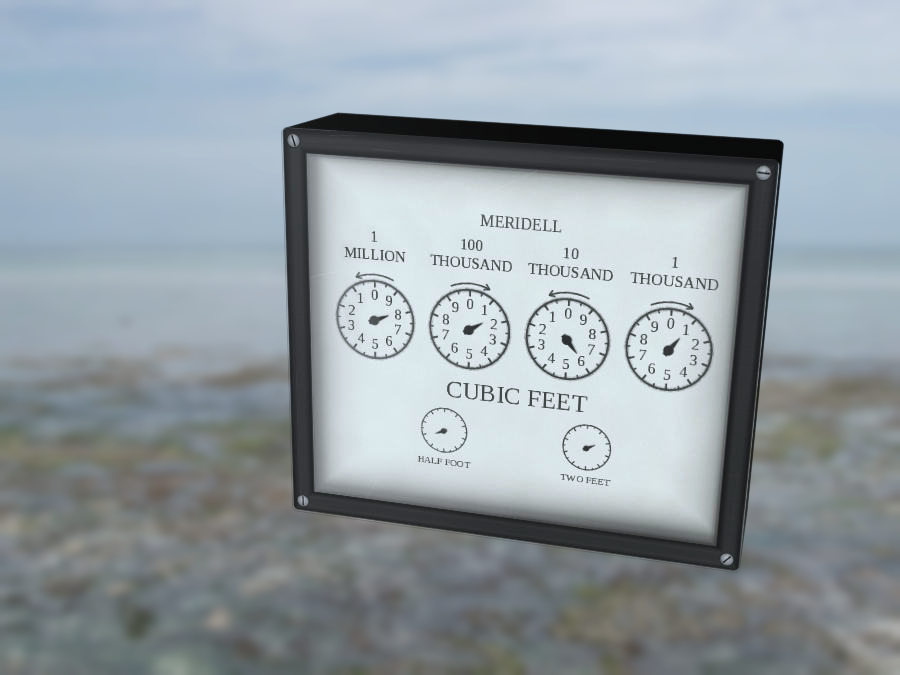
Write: 816100 ft³
